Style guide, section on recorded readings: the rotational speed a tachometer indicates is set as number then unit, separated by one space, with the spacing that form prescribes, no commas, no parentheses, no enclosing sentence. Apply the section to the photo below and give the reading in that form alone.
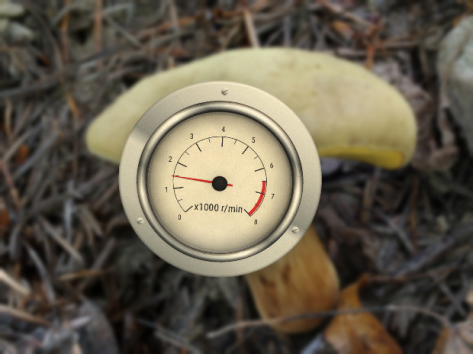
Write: 1500 rpm
